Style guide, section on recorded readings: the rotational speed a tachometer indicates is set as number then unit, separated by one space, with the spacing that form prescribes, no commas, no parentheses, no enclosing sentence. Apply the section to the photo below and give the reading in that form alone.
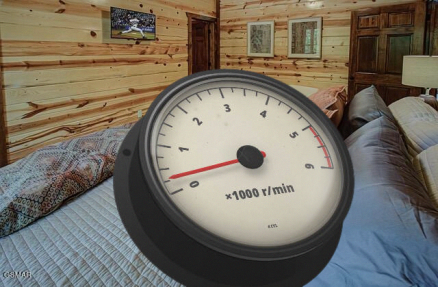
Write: 250 rpm
